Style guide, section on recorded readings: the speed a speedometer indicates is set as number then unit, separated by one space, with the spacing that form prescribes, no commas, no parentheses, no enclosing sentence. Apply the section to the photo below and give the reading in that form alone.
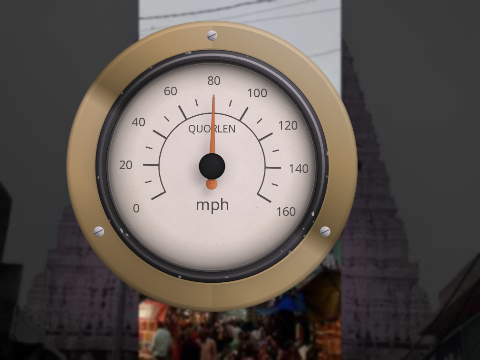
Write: 80 mph
